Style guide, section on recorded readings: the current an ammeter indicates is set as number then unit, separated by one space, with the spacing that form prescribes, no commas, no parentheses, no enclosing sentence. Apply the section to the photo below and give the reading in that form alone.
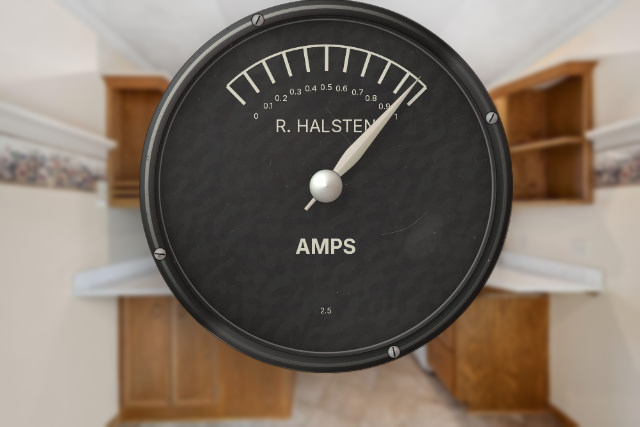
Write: 0.95 A
